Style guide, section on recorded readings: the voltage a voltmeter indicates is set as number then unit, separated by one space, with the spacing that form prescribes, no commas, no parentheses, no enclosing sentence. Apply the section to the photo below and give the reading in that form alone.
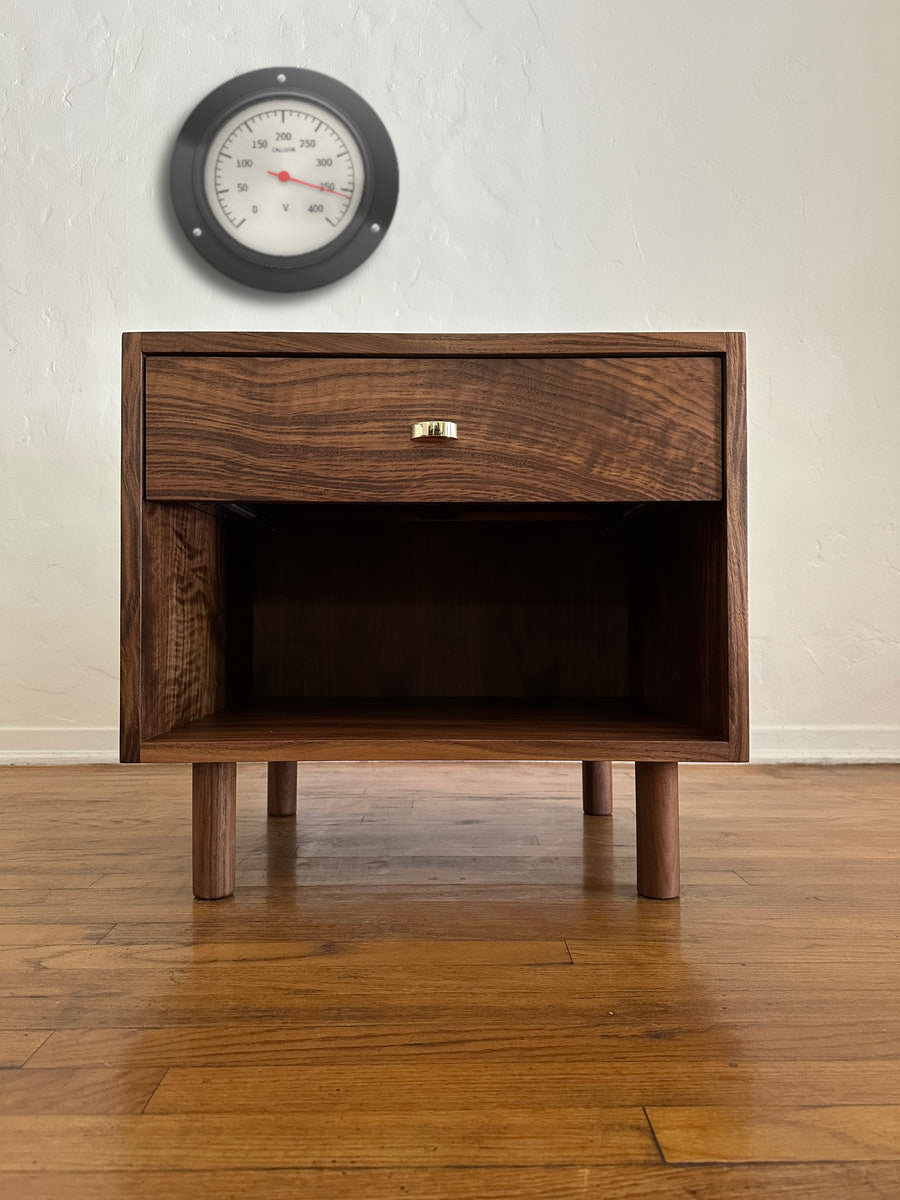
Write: 360 V
